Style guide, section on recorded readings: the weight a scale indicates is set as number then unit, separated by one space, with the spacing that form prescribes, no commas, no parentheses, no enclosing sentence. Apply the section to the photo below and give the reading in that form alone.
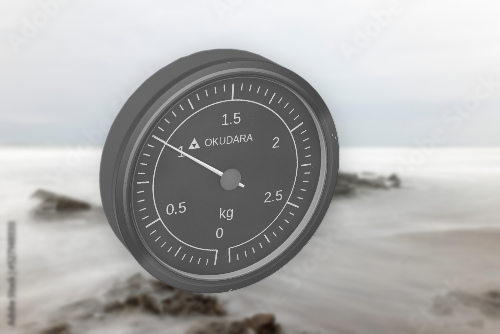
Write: 1 kg
